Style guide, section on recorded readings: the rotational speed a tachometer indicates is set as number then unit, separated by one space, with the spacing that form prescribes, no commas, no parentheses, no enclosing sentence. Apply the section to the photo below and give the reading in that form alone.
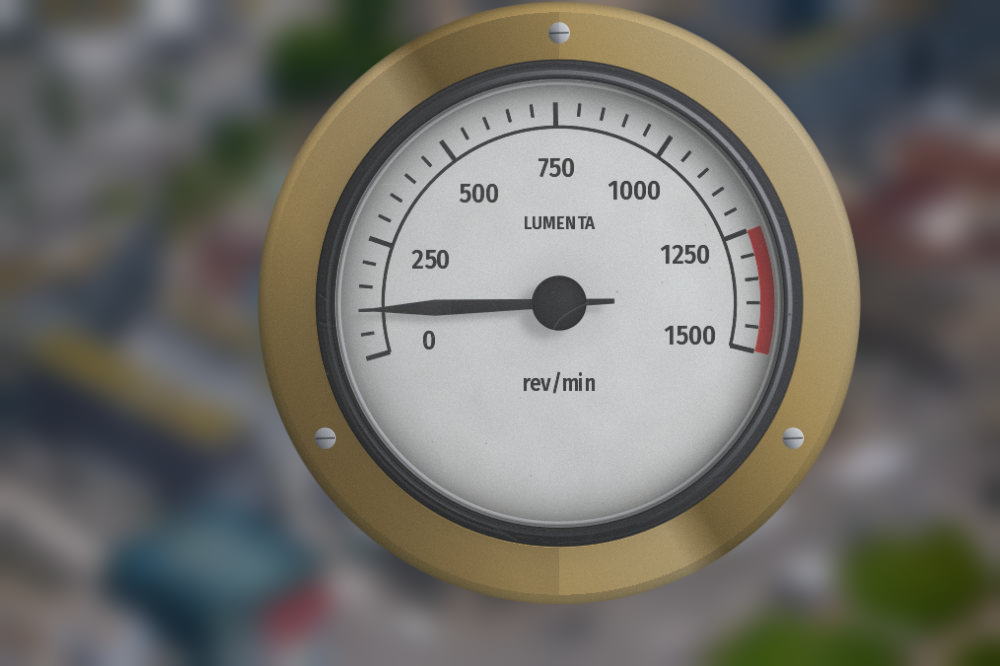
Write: 100 rpm
